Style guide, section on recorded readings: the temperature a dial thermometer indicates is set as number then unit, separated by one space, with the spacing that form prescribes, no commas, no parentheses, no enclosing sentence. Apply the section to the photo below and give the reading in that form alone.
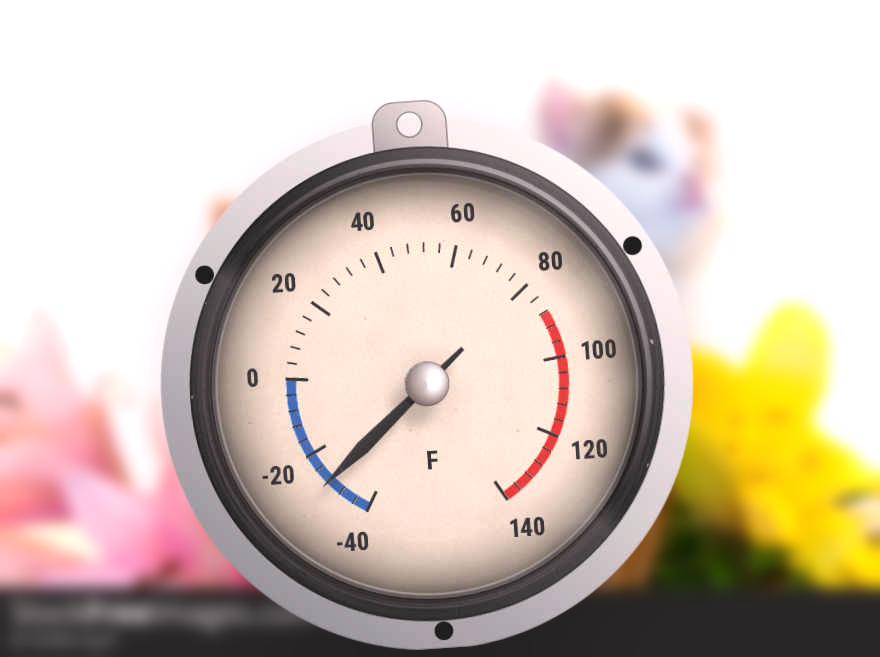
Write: -28 °F
